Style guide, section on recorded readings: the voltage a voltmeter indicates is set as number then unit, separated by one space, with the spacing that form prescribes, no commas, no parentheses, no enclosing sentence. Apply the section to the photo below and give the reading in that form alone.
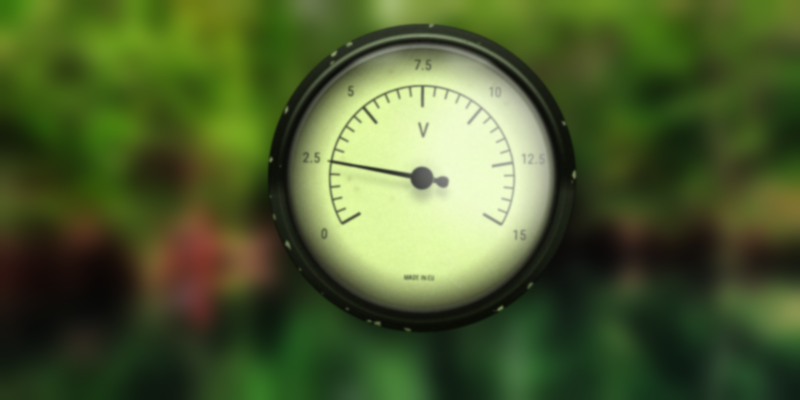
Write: 2.5 V
